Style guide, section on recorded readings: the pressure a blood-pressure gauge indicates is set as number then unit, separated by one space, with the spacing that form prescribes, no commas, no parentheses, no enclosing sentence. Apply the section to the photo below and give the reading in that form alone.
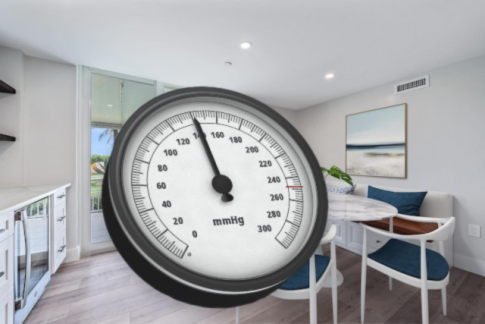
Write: 140 mmHg
